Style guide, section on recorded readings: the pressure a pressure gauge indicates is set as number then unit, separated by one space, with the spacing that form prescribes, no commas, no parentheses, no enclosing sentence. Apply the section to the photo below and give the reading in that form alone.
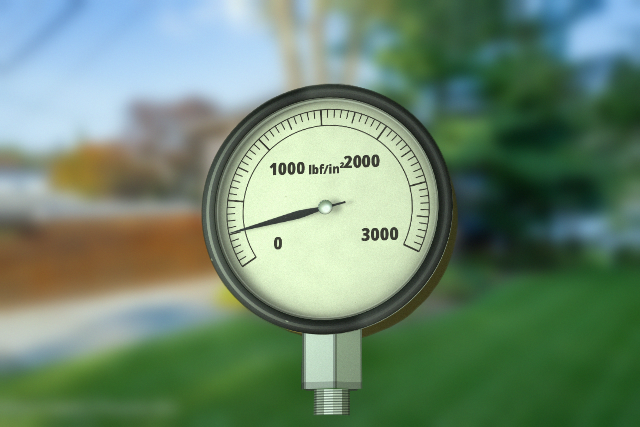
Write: 250 psi
